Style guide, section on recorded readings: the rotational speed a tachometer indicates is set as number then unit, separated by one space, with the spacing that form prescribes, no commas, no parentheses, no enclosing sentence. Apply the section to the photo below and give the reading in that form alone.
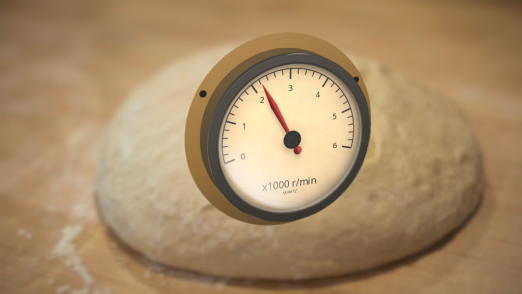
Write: 2200 rpm
